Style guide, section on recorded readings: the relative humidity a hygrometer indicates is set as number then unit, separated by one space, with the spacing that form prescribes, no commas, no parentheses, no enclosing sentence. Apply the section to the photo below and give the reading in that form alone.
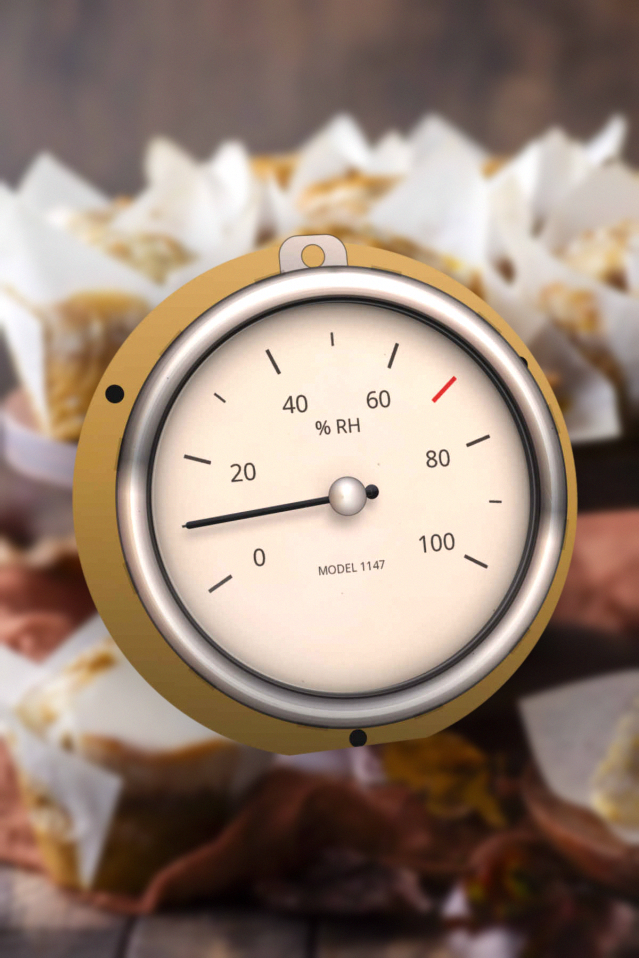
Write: 10 %
